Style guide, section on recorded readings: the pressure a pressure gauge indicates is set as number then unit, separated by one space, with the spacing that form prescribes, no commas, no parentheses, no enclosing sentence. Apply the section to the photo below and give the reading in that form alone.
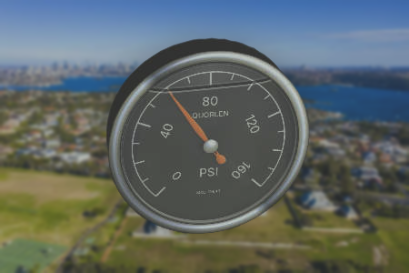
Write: 60 psi
